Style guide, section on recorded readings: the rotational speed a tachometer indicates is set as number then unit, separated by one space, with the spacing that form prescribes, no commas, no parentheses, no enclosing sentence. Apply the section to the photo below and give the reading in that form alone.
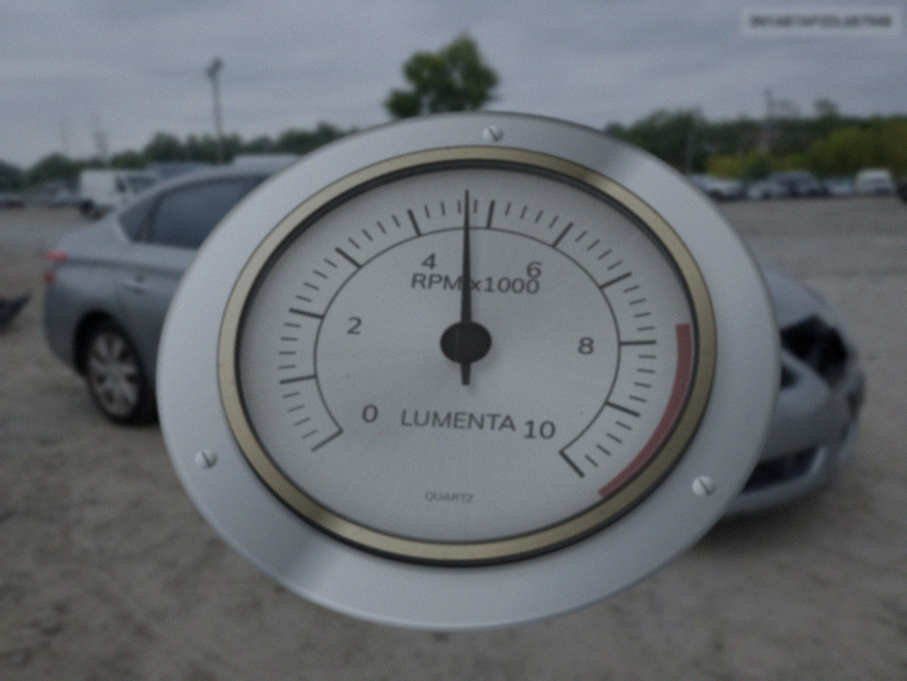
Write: 4700 rpm
